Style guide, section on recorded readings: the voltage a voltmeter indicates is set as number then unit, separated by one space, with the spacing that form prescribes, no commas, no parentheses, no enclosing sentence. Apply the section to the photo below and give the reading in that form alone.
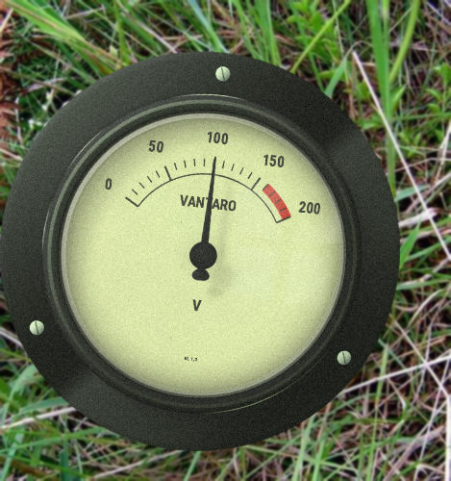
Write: 100 V
